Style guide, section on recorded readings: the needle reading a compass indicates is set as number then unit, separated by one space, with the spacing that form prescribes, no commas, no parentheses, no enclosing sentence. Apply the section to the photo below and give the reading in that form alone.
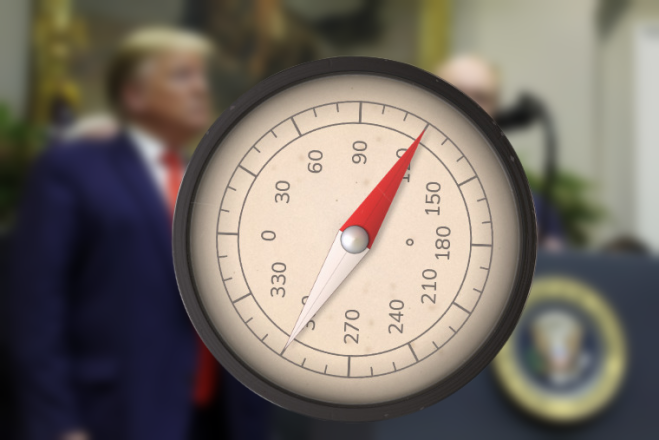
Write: 120 °
